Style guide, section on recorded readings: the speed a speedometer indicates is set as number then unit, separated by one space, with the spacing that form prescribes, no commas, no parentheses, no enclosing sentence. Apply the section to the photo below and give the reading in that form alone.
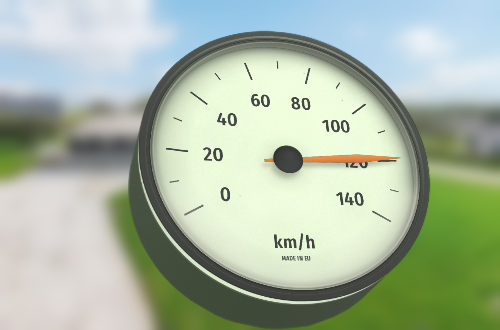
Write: 120 km/h
